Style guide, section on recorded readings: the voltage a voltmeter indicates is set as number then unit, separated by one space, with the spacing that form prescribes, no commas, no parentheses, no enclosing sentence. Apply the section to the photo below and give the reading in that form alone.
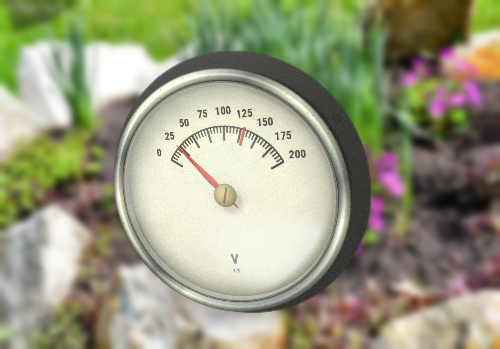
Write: 25 V
